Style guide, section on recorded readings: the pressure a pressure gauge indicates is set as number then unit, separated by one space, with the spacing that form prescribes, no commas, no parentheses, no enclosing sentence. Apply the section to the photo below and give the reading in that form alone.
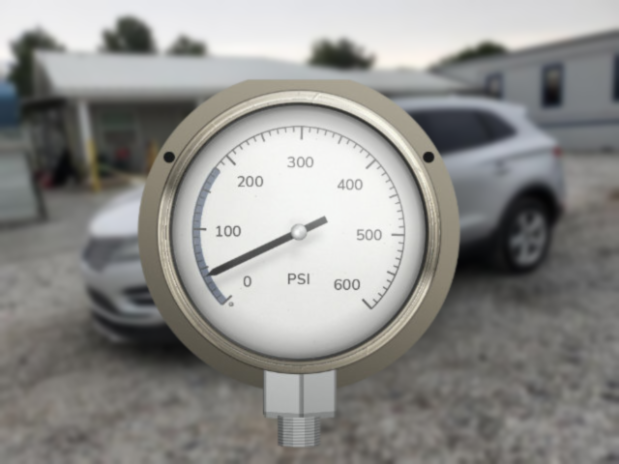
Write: 40 psi
